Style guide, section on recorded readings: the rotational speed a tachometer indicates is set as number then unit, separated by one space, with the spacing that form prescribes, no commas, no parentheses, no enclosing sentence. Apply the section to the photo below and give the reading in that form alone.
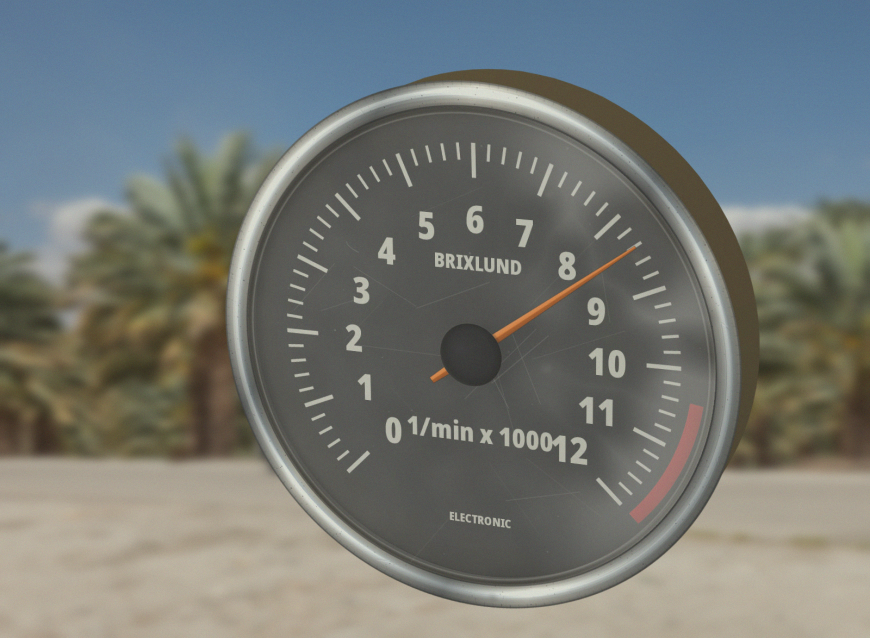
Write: 8400 rpm
